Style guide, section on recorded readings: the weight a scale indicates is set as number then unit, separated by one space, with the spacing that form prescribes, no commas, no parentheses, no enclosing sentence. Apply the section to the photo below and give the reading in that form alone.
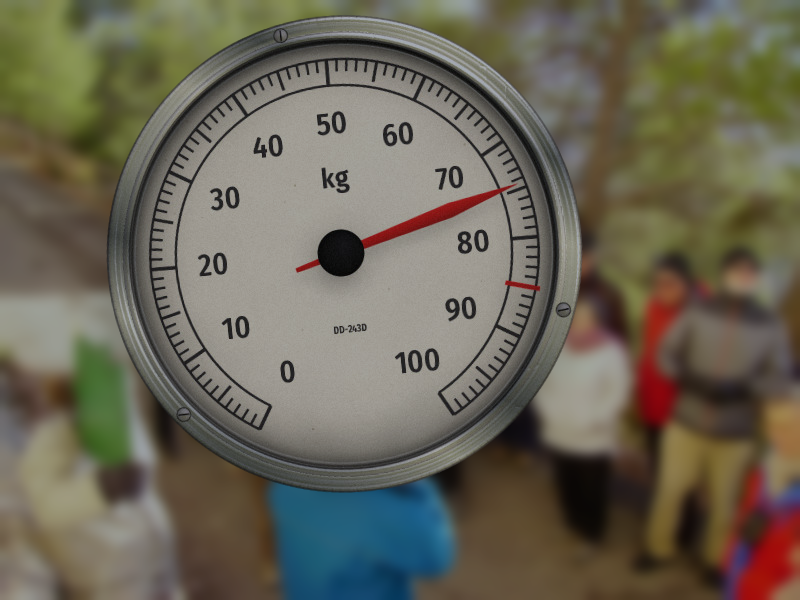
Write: 74.5 kg
